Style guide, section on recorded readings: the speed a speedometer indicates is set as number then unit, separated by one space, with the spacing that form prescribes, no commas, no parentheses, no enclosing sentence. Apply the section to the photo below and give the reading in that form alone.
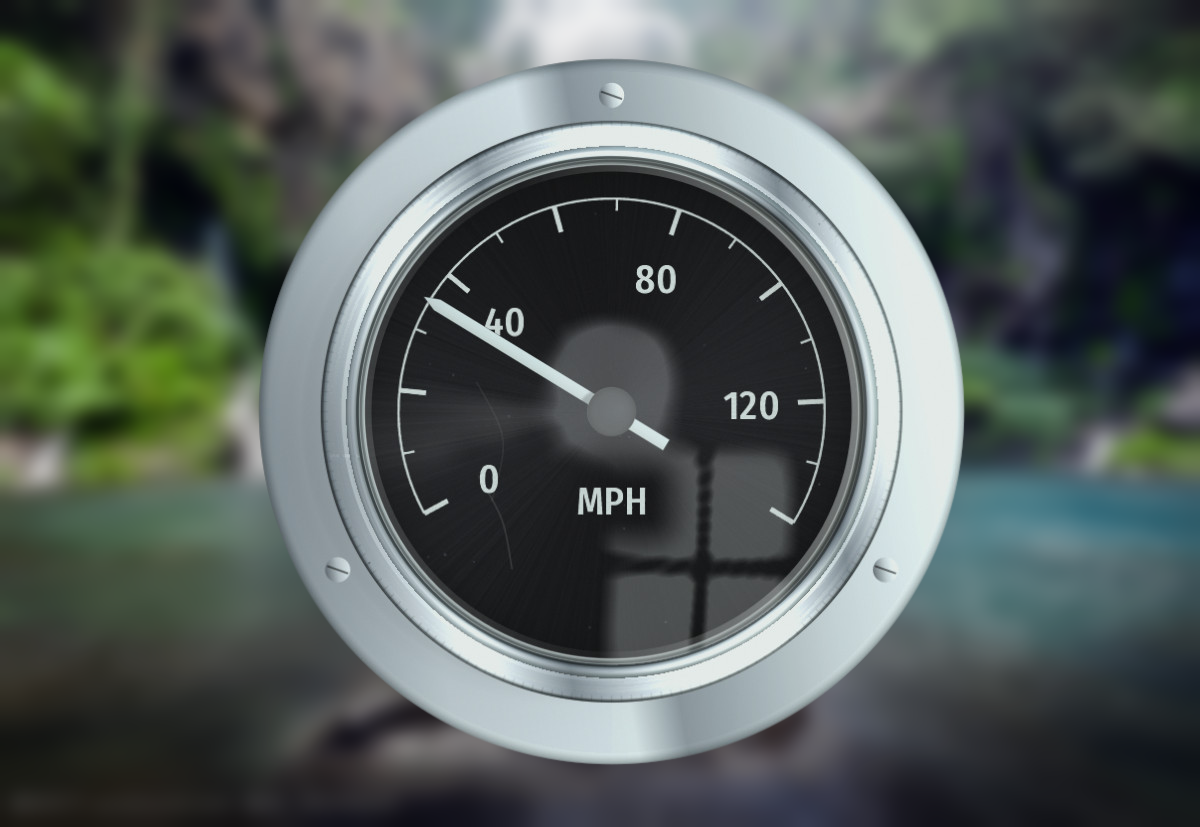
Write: 35 mph
